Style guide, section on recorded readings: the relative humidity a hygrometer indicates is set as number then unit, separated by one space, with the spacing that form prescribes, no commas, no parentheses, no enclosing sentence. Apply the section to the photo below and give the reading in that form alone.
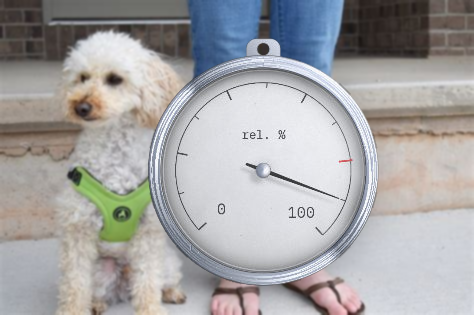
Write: 90 %
